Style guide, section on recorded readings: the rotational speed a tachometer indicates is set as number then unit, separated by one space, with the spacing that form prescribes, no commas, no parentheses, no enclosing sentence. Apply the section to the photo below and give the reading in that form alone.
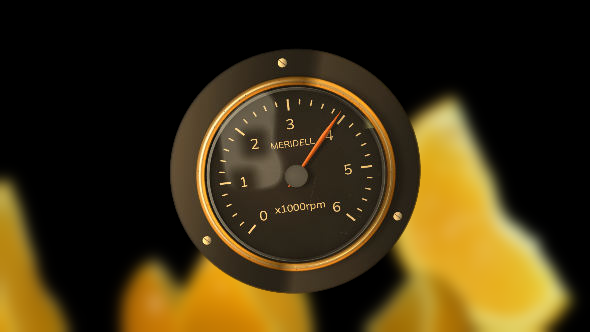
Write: 3900 rpm
